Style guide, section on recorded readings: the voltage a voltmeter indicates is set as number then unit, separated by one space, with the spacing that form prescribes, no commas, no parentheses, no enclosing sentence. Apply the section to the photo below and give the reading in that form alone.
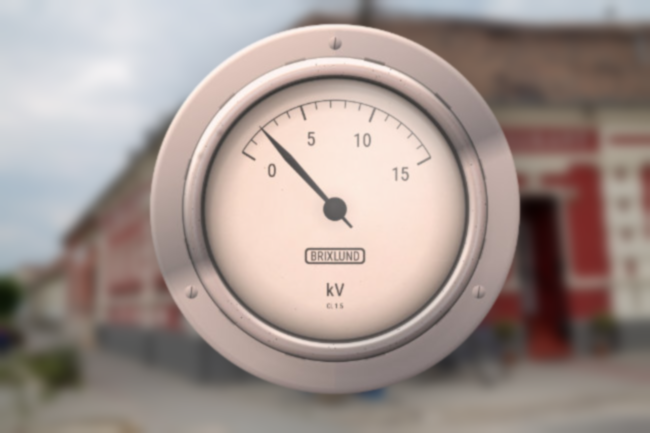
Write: 2 kV
